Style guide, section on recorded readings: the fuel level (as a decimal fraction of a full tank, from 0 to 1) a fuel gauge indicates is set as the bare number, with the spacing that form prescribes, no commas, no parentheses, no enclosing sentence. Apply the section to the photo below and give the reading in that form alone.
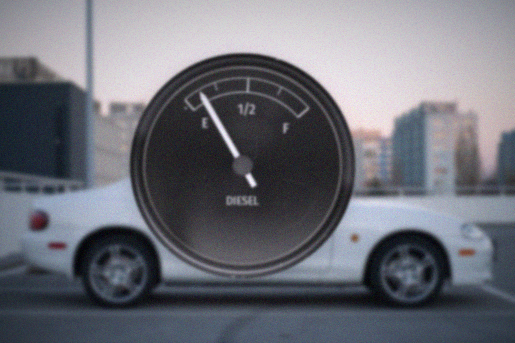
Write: 0.125
